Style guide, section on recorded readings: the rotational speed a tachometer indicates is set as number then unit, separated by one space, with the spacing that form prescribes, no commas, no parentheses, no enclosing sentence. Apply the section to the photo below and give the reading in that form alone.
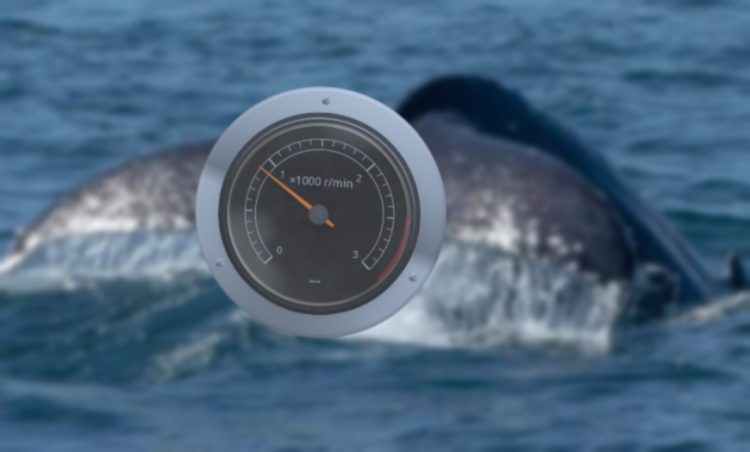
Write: 900 rpm
